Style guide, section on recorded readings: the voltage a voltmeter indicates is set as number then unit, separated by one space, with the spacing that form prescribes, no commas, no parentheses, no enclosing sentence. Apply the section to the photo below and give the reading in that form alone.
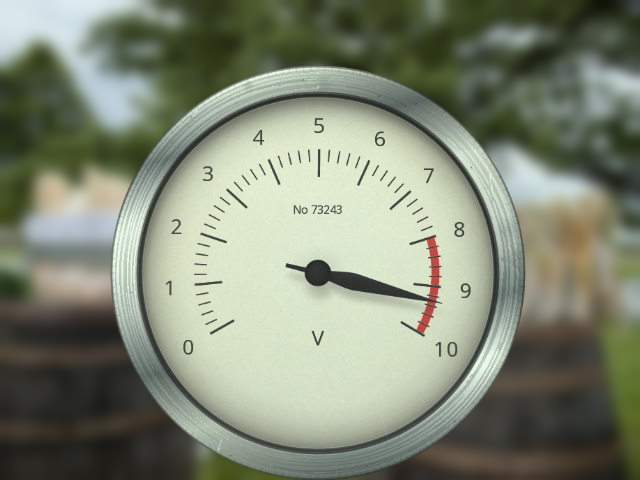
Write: 9.3 V
